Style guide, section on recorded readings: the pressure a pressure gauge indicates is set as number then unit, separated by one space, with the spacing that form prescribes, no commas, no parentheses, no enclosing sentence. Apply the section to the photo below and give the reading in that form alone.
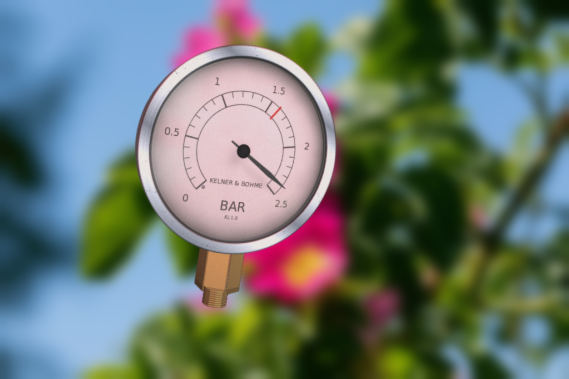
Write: 2.4 bar
